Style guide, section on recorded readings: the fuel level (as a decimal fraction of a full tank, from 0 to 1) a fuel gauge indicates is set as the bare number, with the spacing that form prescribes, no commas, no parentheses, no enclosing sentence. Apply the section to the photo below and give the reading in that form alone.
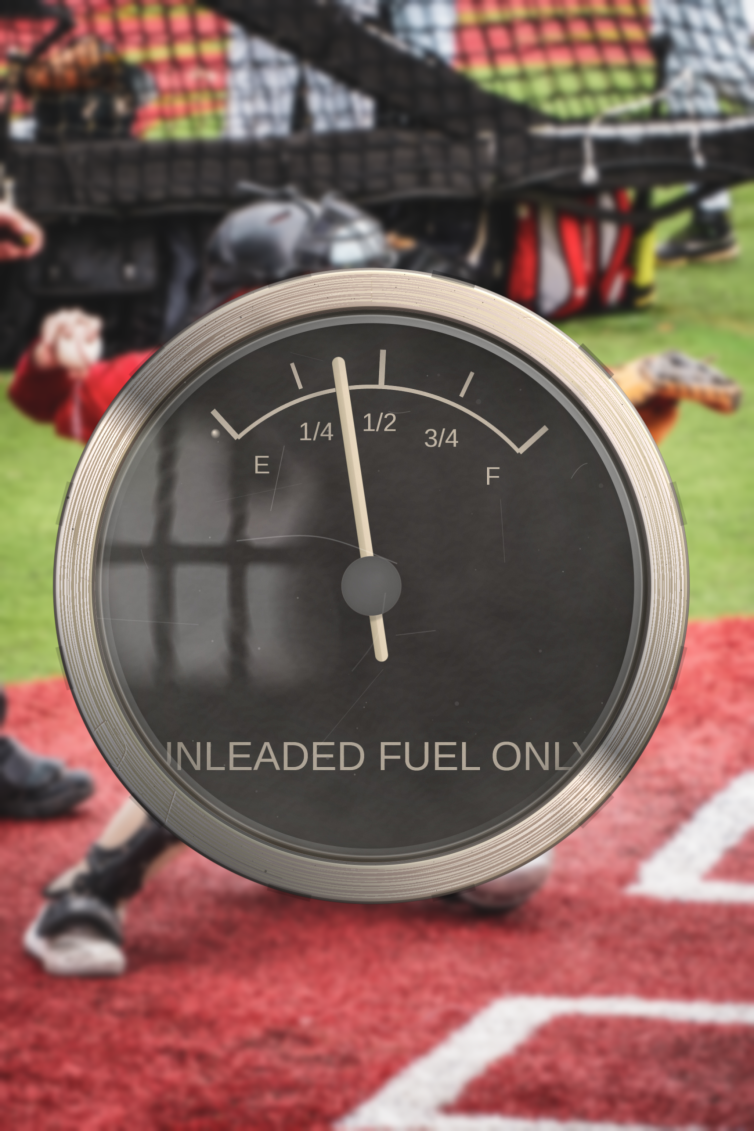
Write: 0.375
